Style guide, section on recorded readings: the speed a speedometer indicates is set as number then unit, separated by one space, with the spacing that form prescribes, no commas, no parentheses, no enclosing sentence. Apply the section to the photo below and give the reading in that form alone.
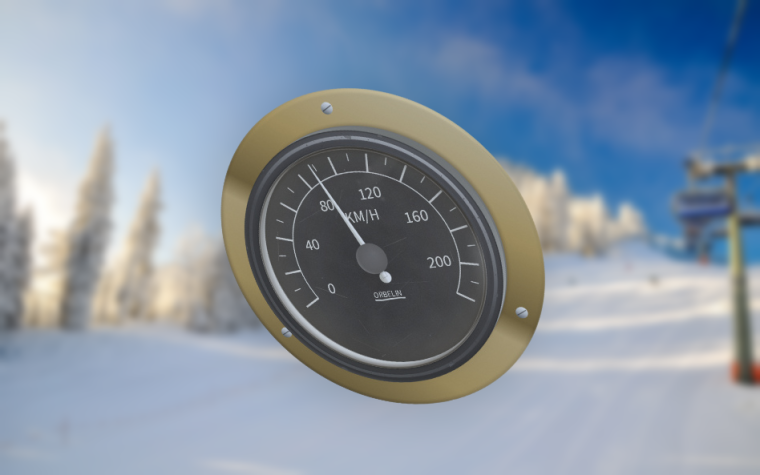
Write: 90 km/h
